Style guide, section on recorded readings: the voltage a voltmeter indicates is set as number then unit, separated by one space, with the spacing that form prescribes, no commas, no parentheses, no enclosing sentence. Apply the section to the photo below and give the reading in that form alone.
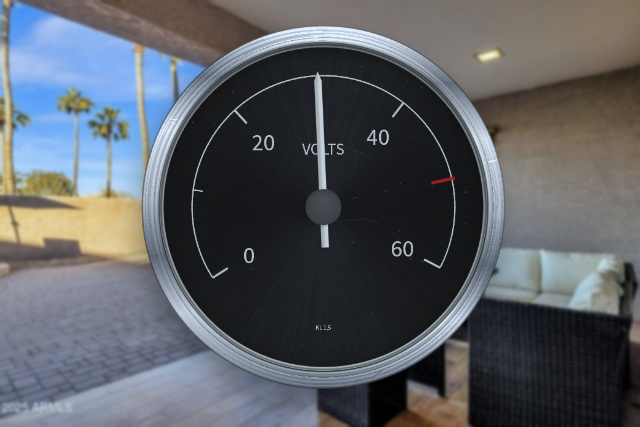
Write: 30 V
